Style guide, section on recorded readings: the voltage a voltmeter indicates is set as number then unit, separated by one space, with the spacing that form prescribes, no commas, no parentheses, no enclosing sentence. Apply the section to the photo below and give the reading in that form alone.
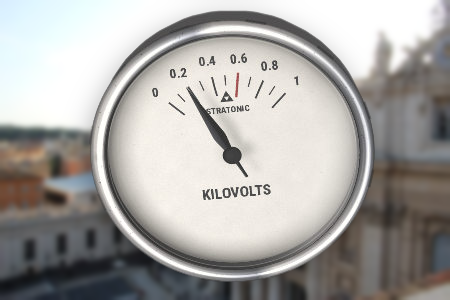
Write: 0.2 kV
